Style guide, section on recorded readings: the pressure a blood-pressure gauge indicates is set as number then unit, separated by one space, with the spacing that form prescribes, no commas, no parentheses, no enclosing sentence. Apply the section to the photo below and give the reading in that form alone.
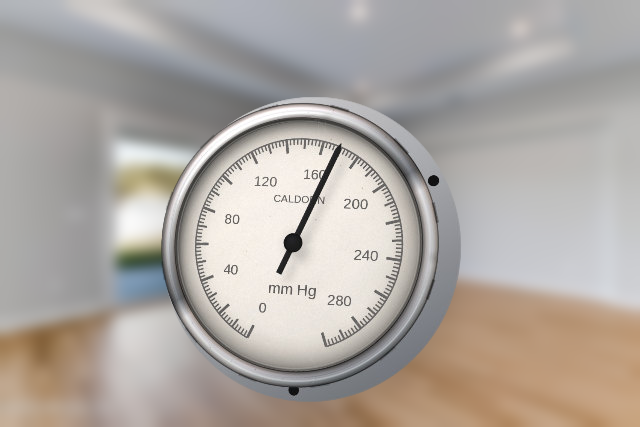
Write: 170 mmHg
